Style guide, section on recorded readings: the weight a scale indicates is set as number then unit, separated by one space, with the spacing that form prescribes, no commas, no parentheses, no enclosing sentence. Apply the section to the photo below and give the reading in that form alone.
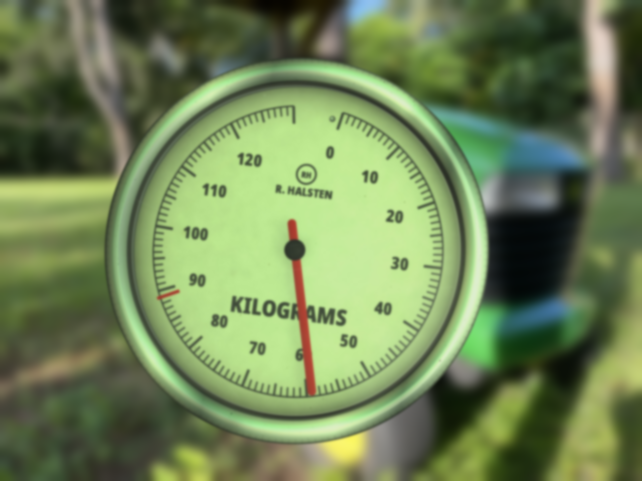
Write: 59 kg
